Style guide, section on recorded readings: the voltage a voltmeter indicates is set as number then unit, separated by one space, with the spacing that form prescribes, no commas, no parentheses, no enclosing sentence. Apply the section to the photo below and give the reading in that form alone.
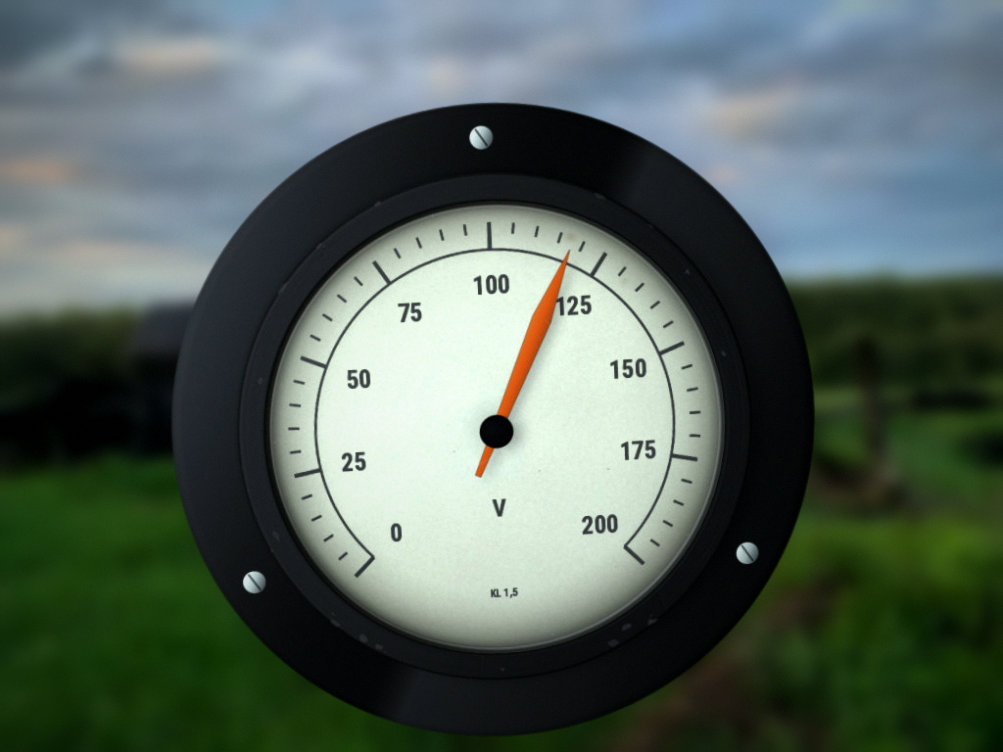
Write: 117.5 V
